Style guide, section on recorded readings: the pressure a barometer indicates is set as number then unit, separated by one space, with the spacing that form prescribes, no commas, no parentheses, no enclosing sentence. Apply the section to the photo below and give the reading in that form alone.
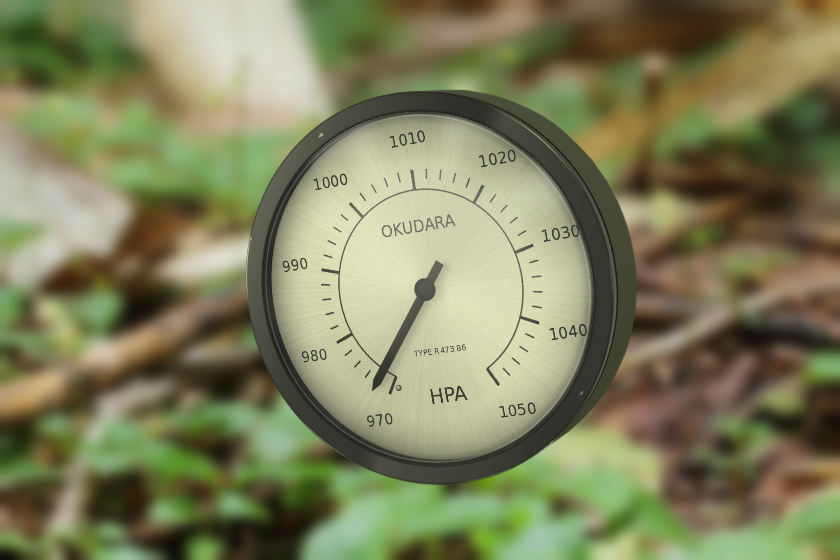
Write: 972 hPa
